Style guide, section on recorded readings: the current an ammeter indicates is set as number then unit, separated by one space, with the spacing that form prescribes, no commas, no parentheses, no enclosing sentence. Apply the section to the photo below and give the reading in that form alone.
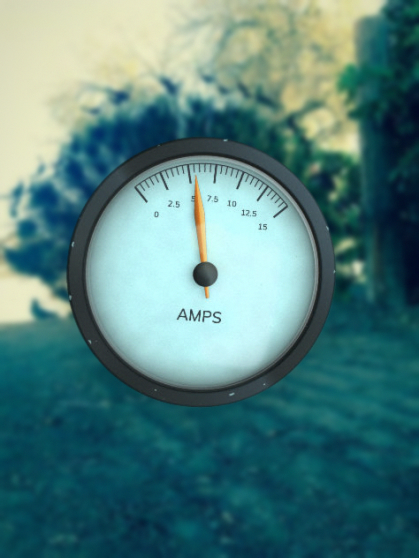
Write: 5.5 A
